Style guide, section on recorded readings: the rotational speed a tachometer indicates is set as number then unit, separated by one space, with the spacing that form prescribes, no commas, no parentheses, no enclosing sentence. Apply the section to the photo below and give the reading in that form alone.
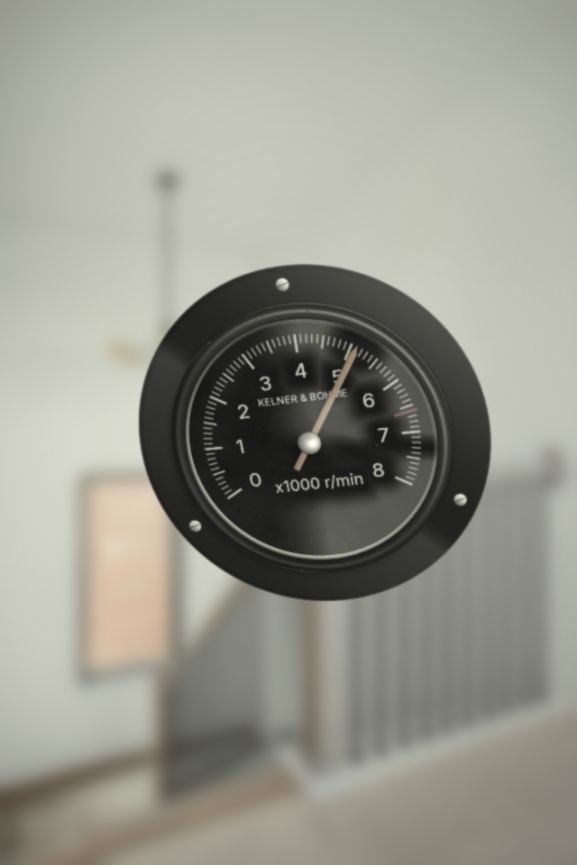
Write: 5100 rpm
